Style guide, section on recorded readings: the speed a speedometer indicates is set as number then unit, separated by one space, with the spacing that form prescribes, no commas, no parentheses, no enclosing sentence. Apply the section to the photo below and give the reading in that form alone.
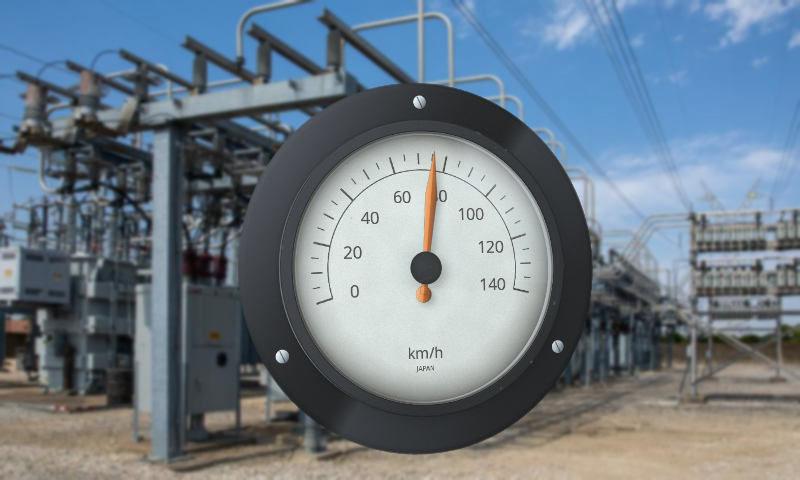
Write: 75 km/h
